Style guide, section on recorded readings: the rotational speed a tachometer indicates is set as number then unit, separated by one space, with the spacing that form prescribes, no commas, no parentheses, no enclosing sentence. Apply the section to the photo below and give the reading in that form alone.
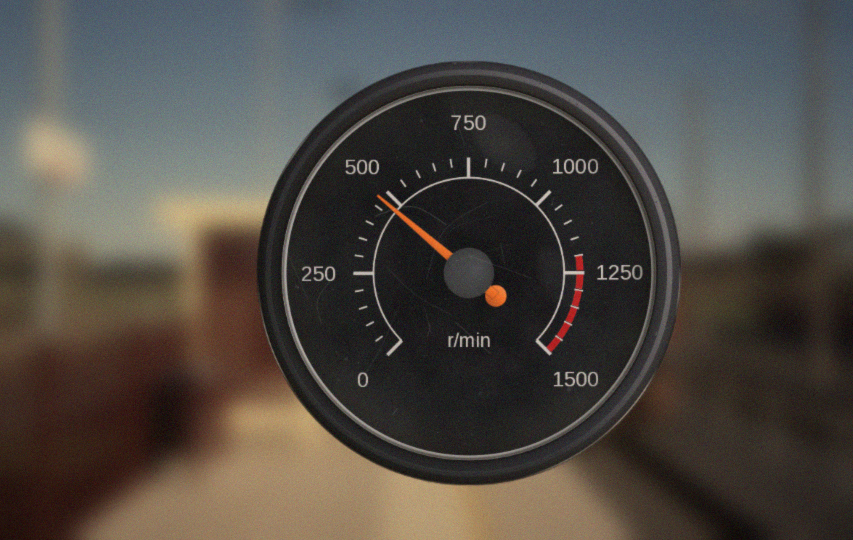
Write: 475 rpm
